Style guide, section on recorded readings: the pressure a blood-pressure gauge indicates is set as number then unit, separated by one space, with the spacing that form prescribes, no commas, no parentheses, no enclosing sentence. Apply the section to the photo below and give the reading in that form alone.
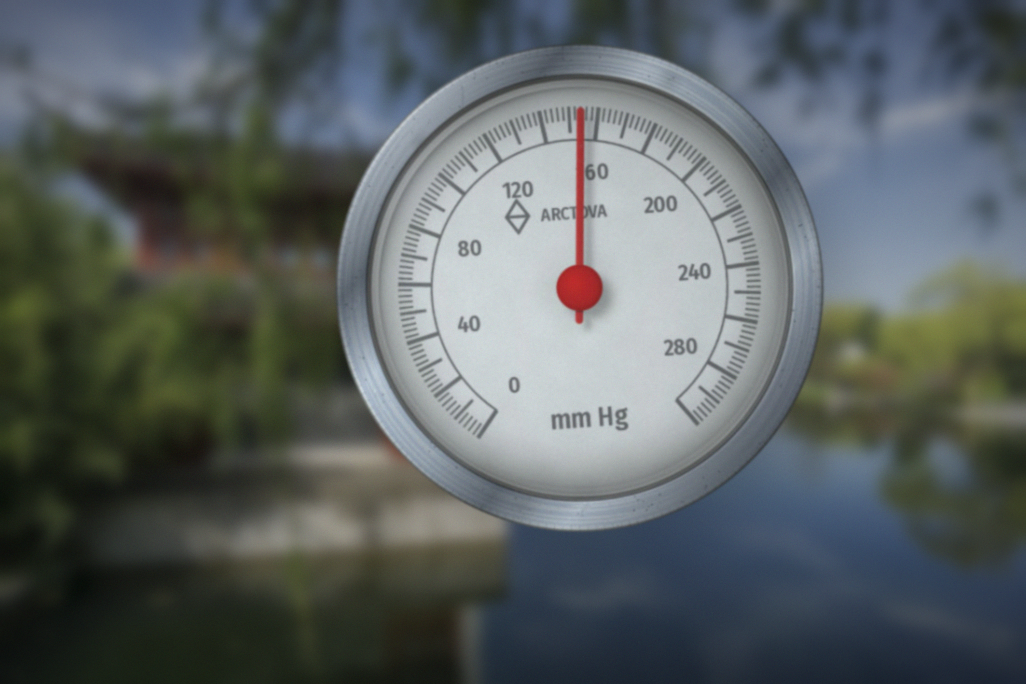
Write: 154 mmHg
